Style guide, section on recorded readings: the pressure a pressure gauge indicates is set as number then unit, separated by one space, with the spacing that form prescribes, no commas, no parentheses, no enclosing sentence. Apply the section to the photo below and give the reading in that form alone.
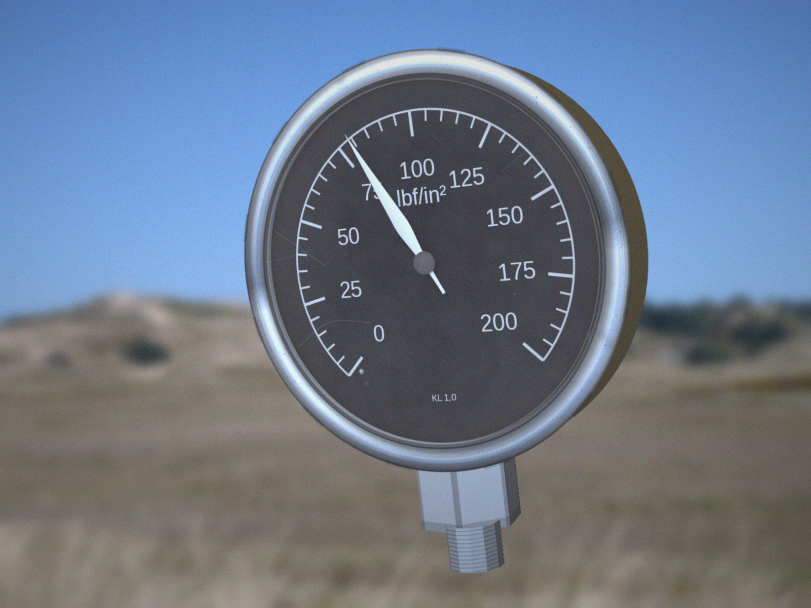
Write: 80 psi
